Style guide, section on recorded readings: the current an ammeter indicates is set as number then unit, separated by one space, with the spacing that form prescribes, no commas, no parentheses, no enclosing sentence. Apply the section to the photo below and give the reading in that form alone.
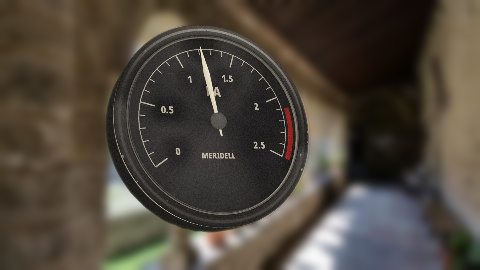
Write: 1.2 kA
